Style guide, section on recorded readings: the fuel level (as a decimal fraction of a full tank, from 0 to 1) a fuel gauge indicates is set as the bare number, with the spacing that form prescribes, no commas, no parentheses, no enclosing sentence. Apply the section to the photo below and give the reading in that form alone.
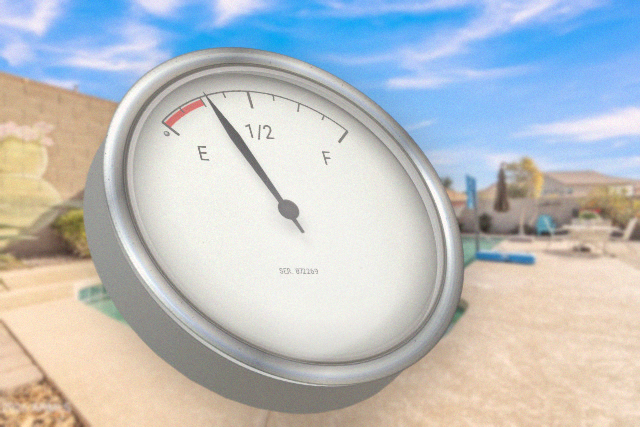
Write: 0.25
